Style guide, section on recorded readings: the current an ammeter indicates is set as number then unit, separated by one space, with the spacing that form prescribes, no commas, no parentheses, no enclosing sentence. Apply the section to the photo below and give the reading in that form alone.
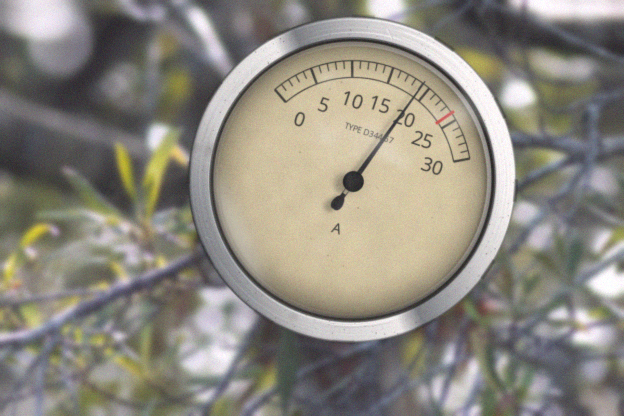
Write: 19 A
